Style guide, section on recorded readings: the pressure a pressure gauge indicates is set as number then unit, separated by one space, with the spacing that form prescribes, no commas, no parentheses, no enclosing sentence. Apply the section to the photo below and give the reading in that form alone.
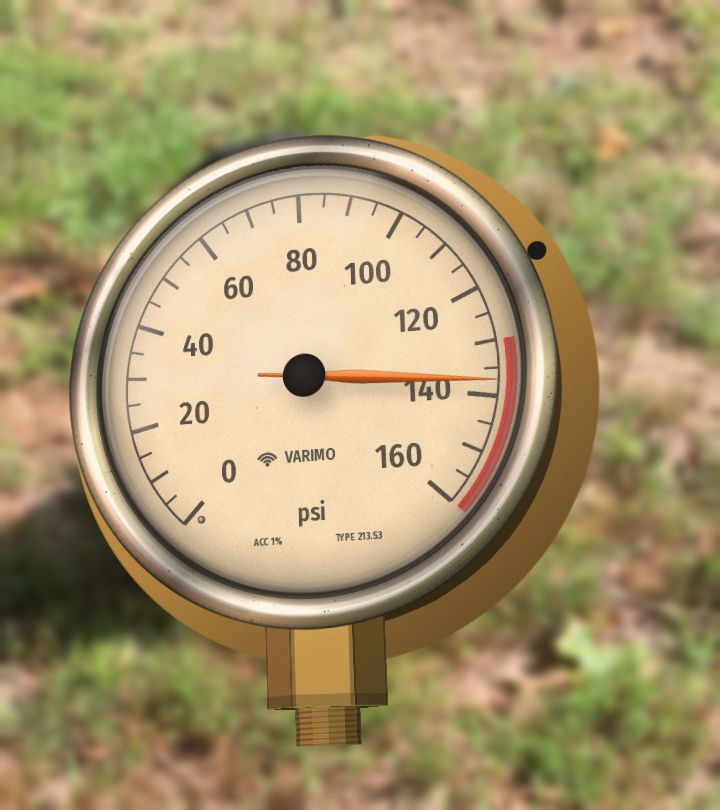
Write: 137.5 psi
